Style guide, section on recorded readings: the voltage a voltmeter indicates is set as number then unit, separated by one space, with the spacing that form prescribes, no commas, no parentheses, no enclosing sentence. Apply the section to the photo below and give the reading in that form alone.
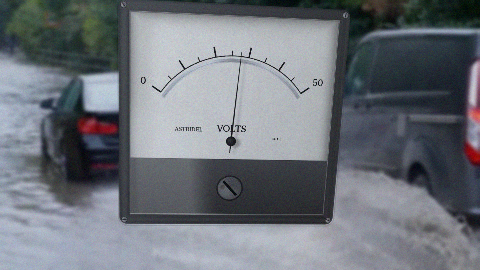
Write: 27.5 V
